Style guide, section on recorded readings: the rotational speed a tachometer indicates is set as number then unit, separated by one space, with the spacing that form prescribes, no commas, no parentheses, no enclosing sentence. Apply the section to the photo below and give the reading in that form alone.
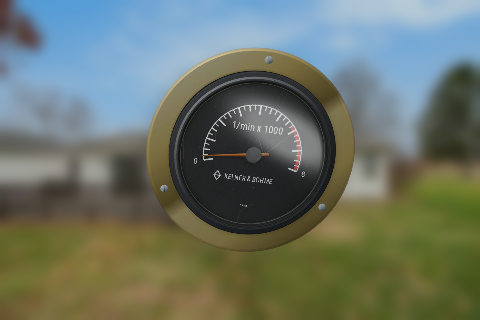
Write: 250 rpm
